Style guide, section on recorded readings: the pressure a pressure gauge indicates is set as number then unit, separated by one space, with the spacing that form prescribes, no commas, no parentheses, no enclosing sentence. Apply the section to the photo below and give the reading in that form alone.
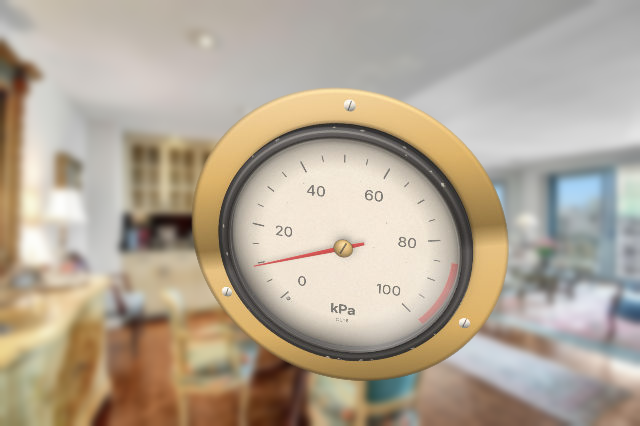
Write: 10 kPa
